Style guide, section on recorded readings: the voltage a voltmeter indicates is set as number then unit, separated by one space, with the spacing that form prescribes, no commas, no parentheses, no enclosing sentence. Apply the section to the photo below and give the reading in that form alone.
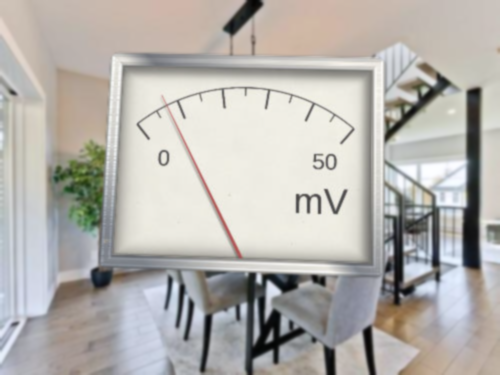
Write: 7.5 mV
